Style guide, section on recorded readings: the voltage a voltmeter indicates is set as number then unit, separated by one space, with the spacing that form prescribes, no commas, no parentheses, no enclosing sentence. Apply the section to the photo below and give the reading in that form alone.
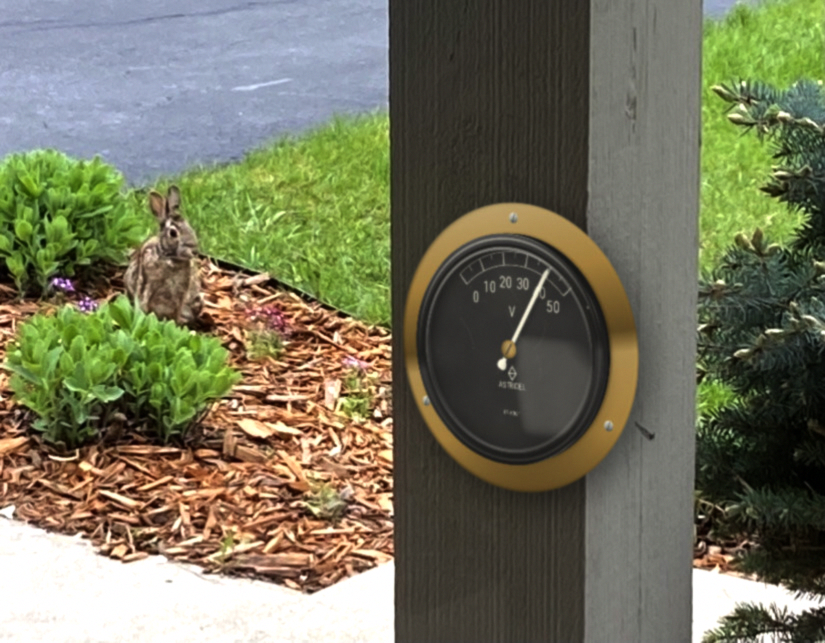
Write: 40 V
